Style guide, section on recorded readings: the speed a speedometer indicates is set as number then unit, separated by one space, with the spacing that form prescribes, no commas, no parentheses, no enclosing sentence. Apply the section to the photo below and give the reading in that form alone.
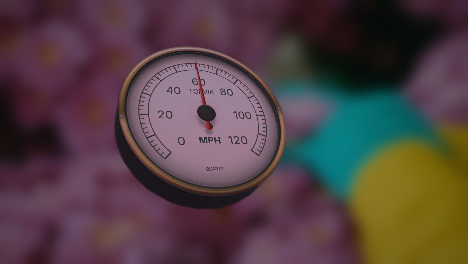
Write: 60 mph
